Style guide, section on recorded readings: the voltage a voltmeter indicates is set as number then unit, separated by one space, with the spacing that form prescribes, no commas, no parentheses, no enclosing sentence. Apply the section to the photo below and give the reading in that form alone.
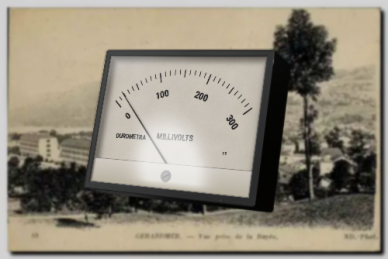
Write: 20 mV
